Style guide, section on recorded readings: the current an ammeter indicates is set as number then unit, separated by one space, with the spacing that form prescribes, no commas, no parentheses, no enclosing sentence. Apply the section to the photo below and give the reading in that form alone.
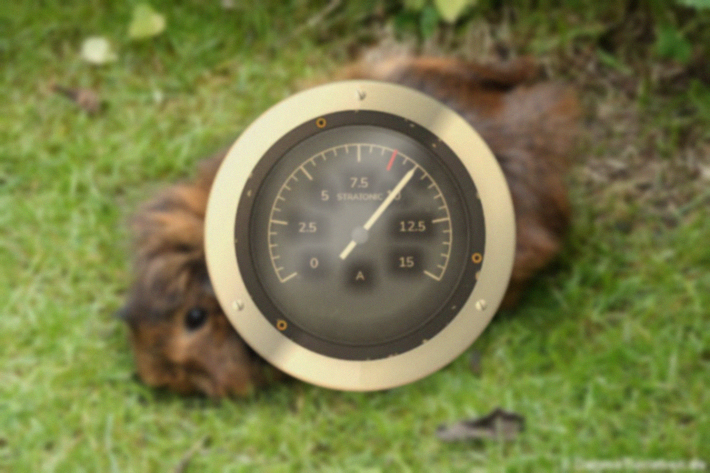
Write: 10 A
